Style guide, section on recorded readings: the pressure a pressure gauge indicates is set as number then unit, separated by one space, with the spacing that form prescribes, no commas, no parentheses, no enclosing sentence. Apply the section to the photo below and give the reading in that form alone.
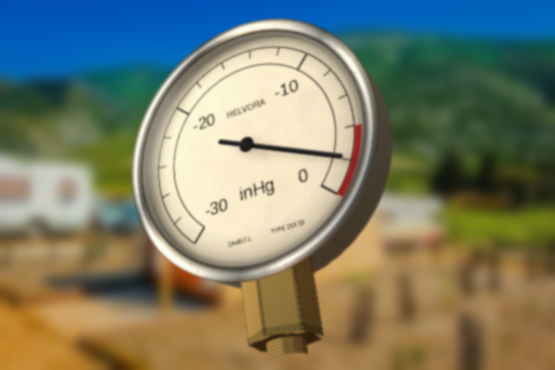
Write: -2 inHg
